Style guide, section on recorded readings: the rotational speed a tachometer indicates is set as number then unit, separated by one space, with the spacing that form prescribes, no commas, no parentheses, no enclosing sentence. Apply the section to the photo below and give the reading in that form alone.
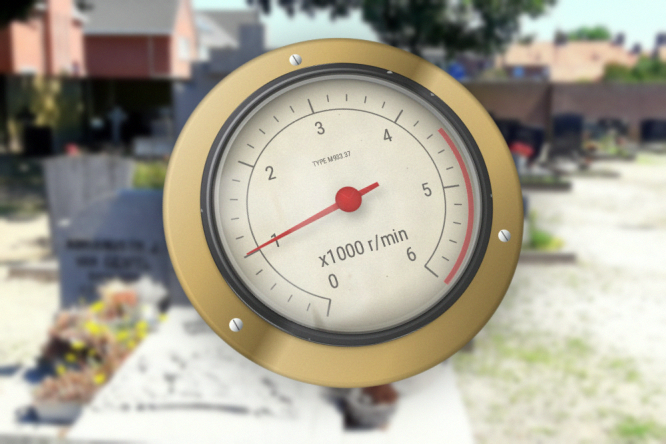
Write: 1000 rpm
